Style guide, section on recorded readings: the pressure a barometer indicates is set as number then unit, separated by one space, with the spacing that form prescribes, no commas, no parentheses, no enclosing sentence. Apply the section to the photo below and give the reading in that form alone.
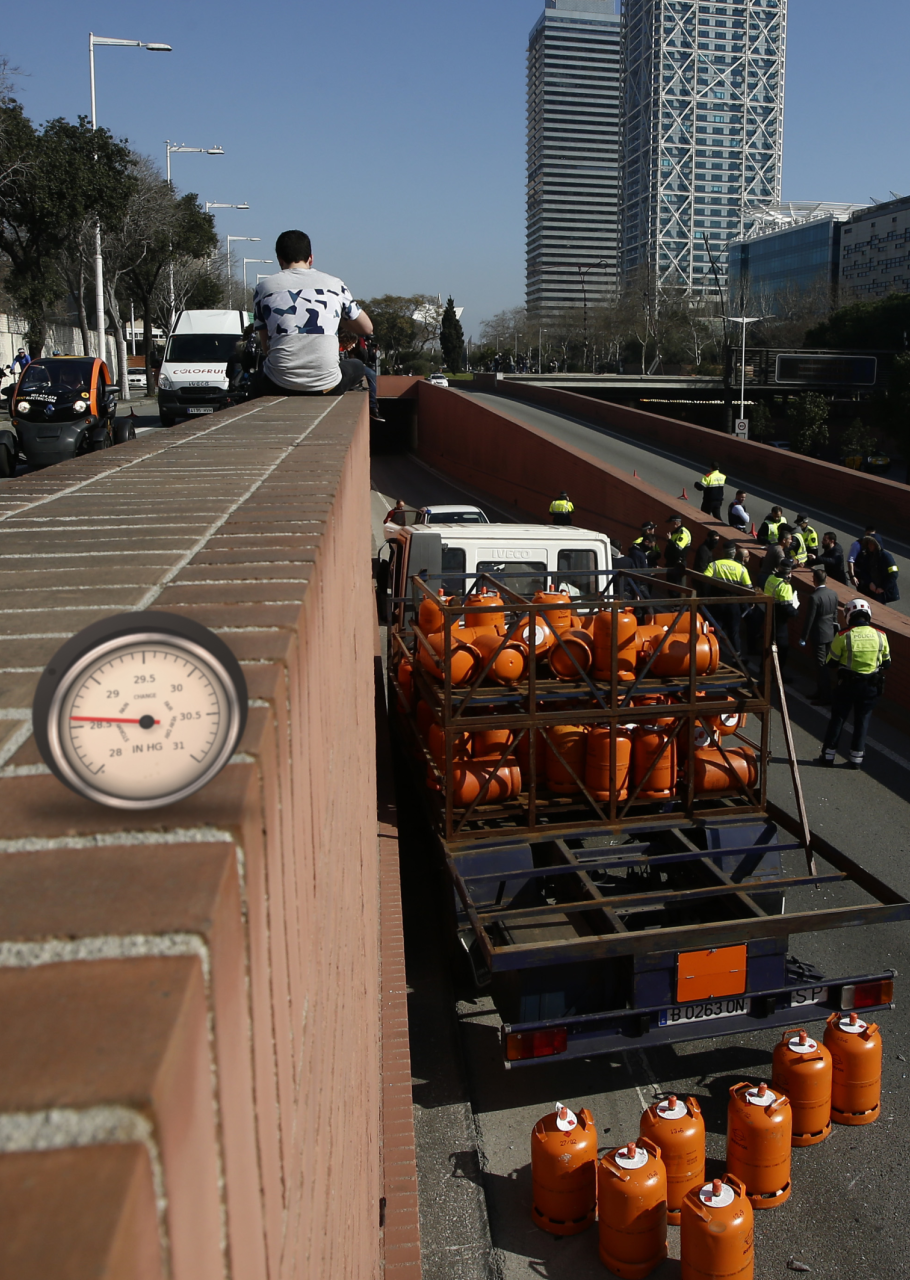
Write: 28.6 inHg
